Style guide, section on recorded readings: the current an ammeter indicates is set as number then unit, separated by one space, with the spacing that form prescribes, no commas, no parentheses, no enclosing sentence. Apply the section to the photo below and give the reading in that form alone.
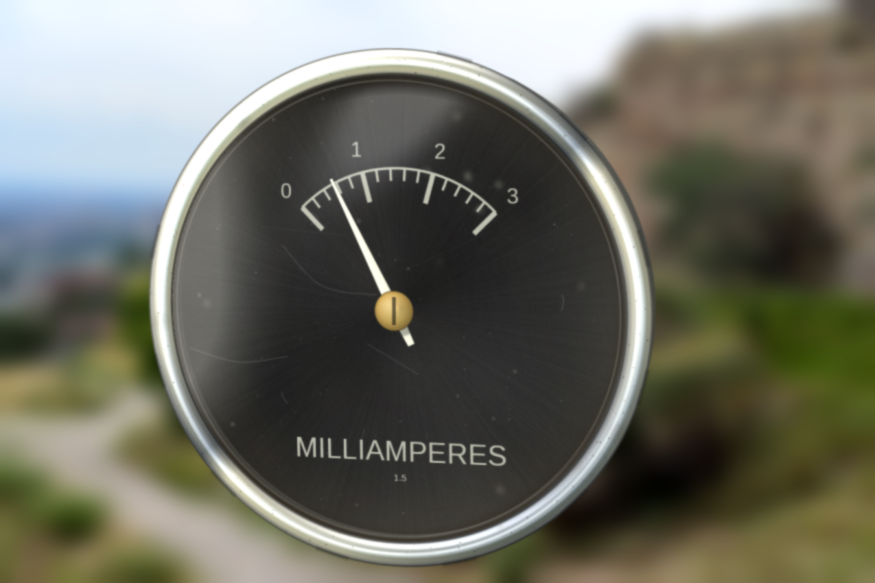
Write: 0.6 mA
